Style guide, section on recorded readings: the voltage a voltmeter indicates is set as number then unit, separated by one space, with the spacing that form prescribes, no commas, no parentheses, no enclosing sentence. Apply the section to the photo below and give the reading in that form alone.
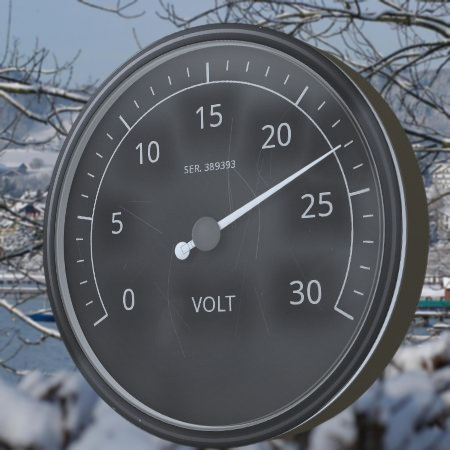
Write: 23 V
